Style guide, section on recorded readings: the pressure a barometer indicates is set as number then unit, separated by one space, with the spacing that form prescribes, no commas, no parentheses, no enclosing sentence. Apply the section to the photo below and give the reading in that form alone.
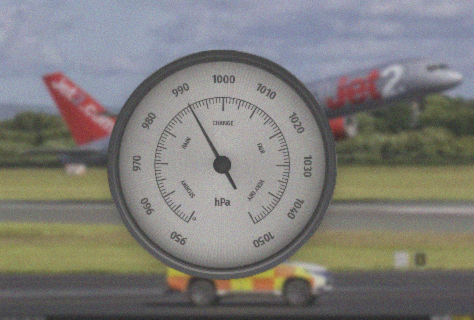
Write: 990 hPa
